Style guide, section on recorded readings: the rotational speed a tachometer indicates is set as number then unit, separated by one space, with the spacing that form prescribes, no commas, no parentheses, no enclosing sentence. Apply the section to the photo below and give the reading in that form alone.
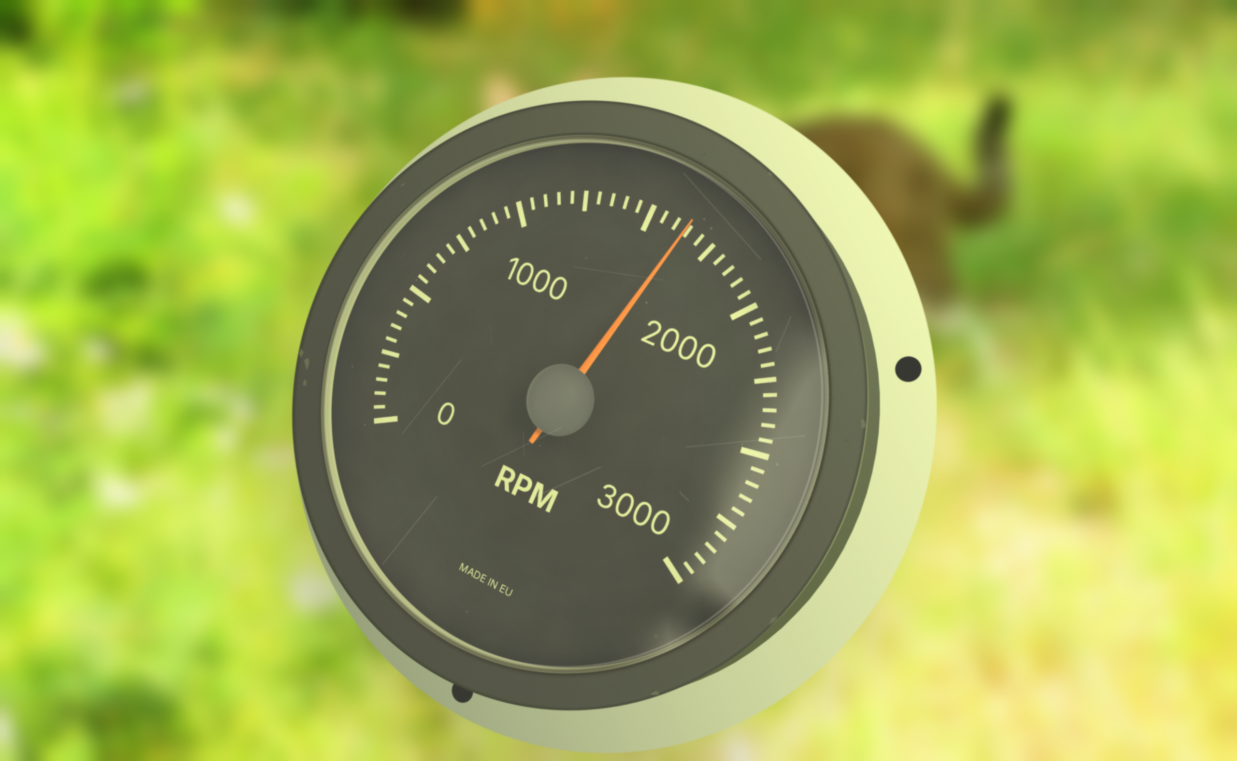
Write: 1650 rpm
